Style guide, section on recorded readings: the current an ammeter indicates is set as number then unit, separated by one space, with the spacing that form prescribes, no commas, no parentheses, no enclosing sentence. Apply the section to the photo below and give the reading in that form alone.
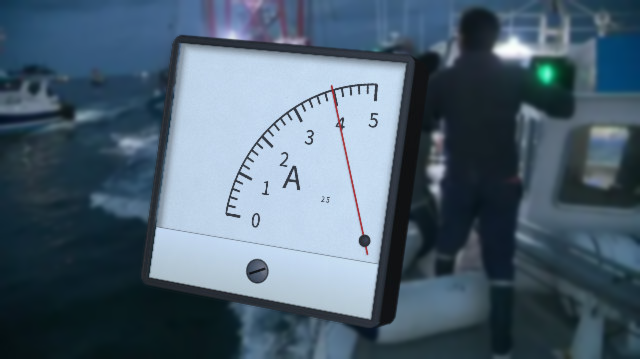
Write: 4 A
